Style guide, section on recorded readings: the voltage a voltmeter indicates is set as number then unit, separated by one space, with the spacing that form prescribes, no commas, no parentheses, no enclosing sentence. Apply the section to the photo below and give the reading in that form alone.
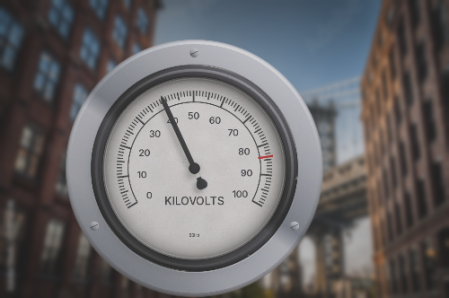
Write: 40 kV
